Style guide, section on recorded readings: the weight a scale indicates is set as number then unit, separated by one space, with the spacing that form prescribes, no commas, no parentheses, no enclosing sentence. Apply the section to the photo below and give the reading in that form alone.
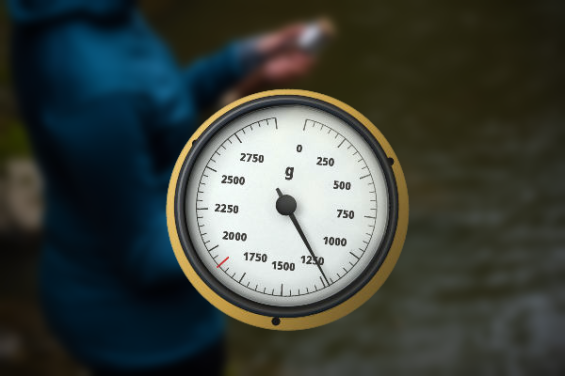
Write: 1225 g
